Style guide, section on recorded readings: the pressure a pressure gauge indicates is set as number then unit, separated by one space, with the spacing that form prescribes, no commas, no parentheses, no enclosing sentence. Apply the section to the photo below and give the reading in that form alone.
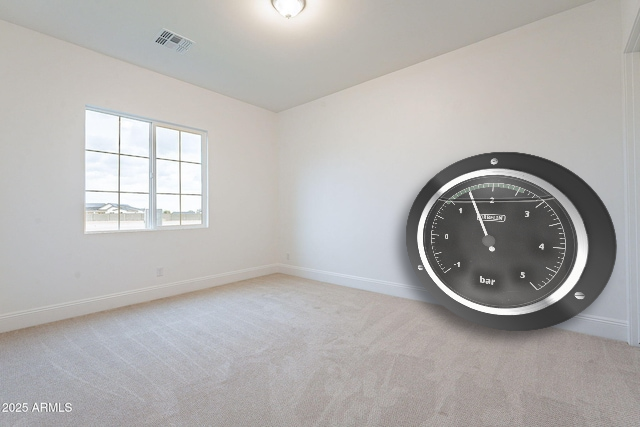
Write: 1.5 bar
